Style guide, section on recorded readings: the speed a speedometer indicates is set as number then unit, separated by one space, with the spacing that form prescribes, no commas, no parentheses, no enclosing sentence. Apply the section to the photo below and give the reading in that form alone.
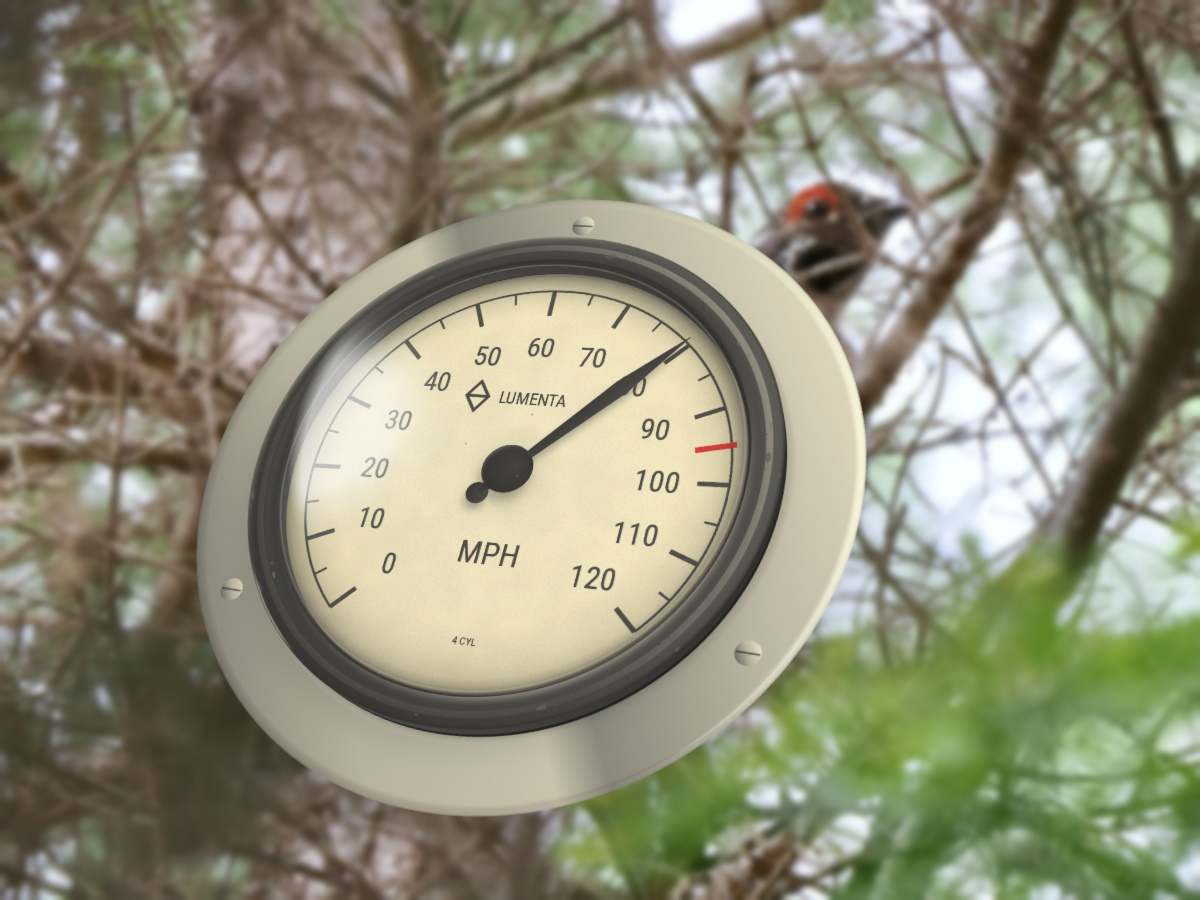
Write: 80 mph
